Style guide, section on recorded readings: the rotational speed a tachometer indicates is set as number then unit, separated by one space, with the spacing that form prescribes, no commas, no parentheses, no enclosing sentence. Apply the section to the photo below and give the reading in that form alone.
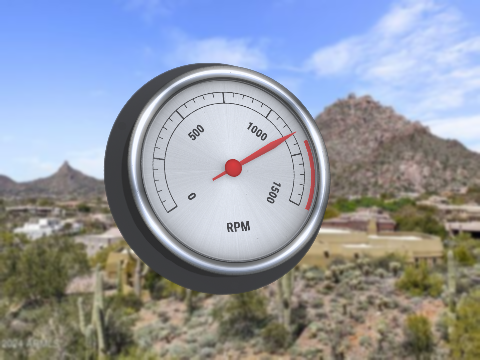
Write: 1150 rpm
